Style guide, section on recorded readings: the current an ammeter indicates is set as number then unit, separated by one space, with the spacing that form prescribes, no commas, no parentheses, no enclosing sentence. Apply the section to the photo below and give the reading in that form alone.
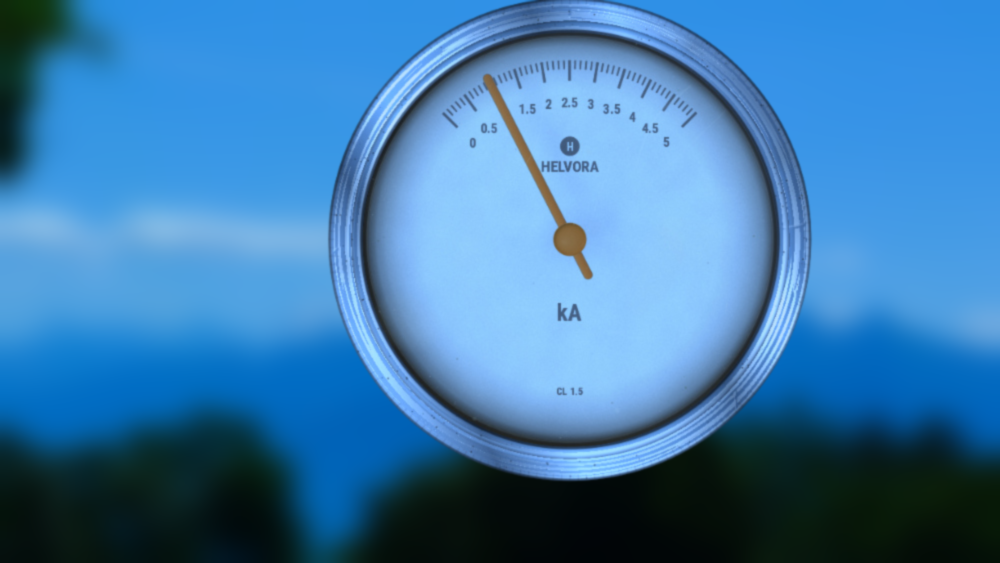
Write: 1 kA
